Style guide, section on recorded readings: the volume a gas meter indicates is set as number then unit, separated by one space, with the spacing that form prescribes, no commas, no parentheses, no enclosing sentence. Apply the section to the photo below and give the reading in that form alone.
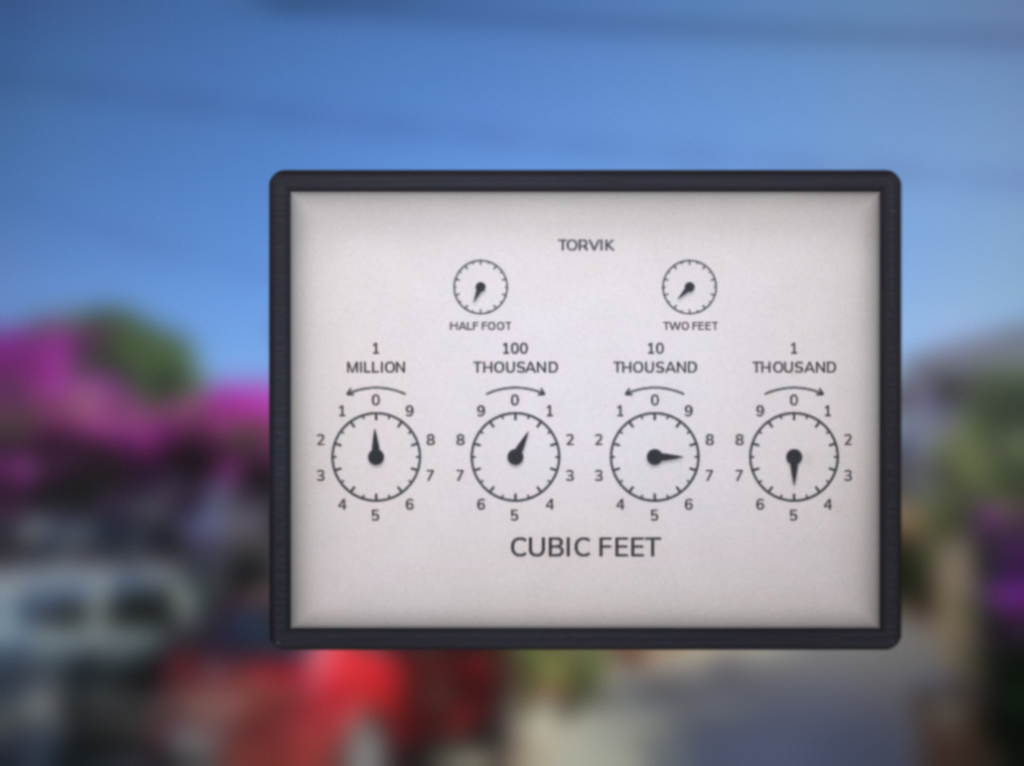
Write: 7500 ft³
